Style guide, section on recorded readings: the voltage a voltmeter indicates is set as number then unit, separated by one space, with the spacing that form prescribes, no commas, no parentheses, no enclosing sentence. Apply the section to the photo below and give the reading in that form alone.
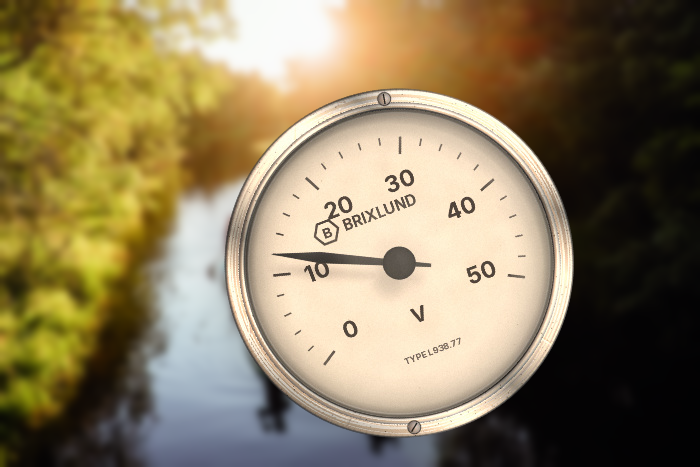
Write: 12 V
